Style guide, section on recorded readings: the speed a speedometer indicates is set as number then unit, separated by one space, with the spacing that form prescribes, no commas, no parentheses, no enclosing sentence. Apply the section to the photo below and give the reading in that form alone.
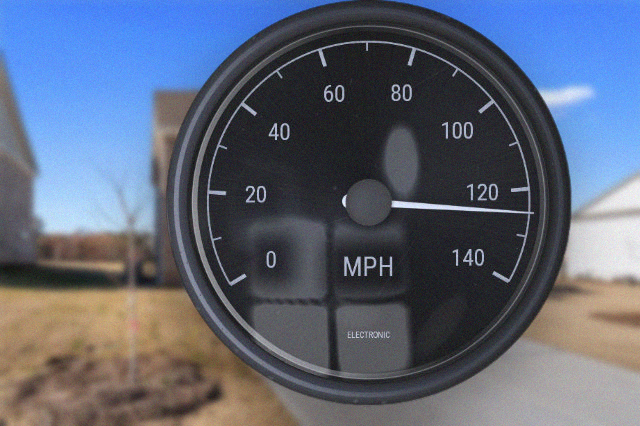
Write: 125 mph
